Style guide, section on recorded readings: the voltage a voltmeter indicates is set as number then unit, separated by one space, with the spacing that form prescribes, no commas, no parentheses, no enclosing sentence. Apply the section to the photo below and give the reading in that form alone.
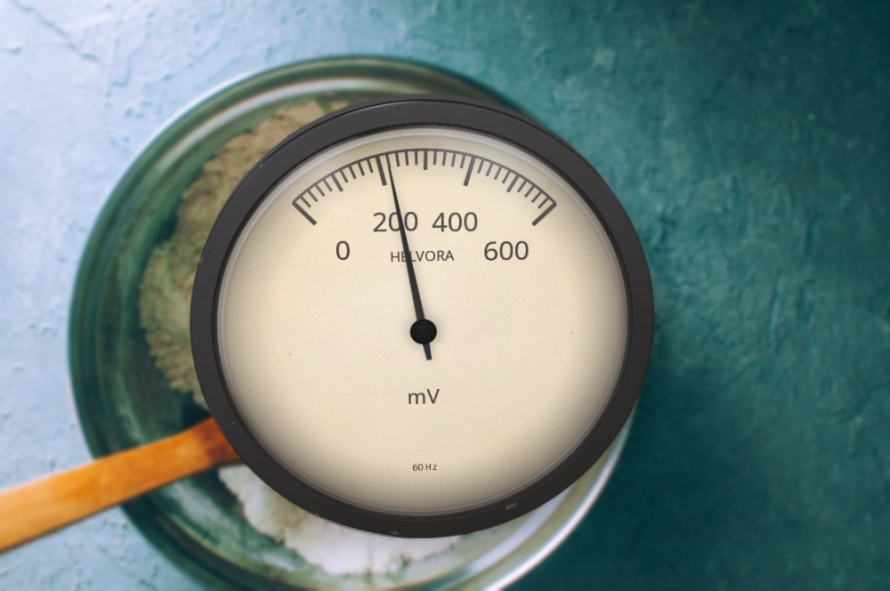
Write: 220 mV
